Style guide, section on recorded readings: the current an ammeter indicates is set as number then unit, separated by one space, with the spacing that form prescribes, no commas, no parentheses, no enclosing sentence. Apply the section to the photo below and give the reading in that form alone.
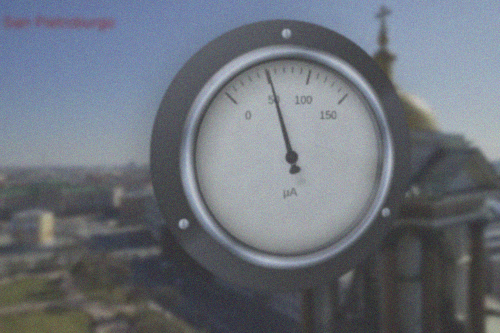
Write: 50 µA
